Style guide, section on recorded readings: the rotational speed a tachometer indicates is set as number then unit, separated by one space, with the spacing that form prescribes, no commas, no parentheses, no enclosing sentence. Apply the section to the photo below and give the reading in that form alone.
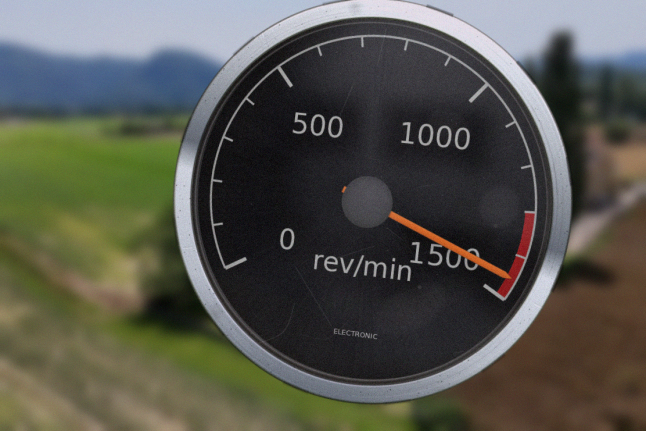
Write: 1450 rpm
